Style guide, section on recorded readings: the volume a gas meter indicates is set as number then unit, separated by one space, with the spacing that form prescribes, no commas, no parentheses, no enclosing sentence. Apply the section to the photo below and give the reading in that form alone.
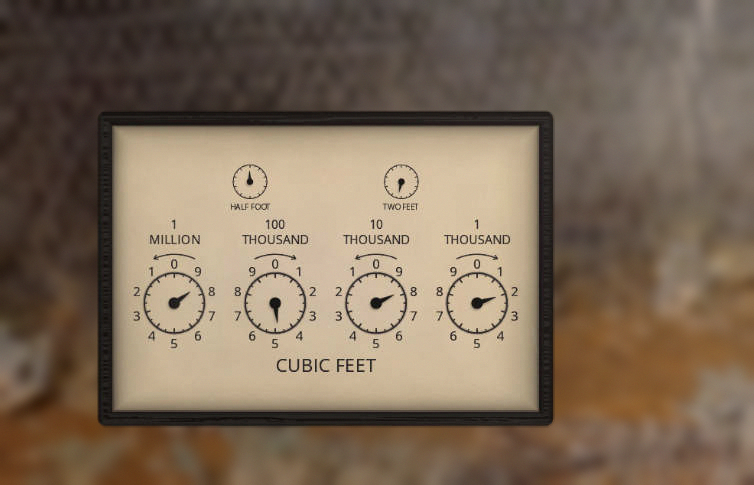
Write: 848200 ft³
